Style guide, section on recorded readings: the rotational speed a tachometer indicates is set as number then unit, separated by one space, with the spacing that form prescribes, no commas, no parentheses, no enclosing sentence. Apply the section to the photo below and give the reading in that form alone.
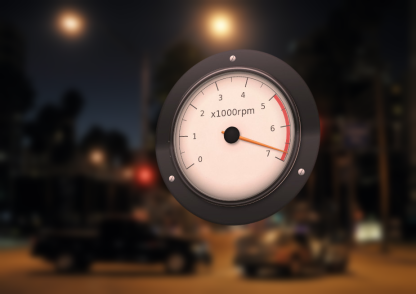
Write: 6750 rpm
